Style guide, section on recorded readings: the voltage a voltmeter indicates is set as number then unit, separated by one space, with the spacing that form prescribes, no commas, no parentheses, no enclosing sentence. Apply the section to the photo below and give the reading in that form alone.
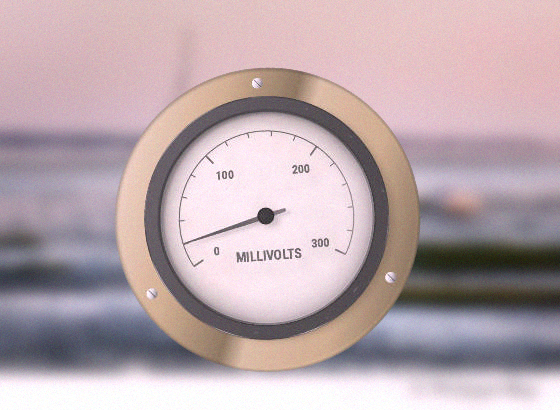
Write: 20 mV
